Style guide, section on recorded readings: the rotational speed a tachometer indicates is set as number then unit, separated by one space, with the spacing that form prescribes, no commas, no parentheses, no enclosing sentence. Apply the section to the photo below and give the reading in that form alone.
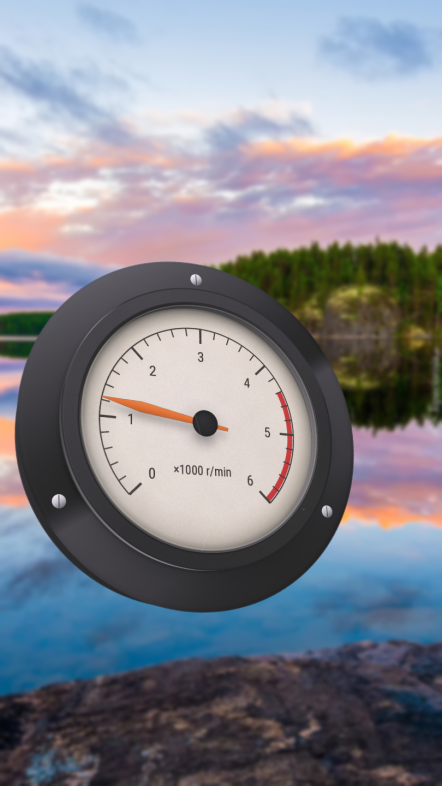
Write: 1200 rpm
